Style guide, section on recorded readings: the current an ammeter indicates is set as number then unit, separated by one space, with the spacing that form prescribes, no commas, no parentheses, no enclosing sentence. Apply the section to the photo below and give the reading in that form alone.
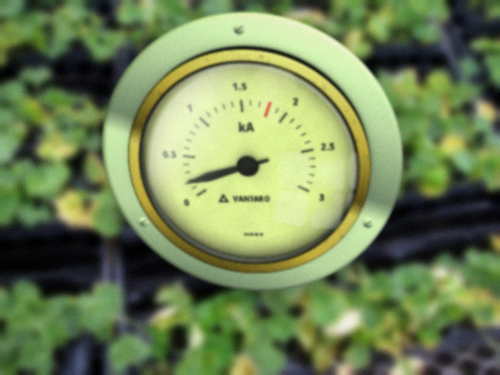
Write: 0.2 kA
